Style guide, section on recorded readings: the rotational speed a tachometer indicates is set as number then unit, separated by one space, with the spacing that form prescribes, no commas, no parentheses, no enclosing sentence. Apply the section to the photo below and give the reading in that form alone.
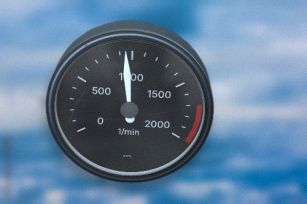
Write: 950 rpm
